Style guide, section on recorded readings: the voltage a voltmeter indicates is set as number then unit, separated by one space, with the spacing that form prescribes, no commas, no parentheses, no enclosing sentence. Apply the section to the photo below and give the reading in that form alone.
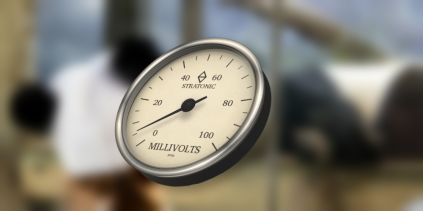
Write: 5 mV
